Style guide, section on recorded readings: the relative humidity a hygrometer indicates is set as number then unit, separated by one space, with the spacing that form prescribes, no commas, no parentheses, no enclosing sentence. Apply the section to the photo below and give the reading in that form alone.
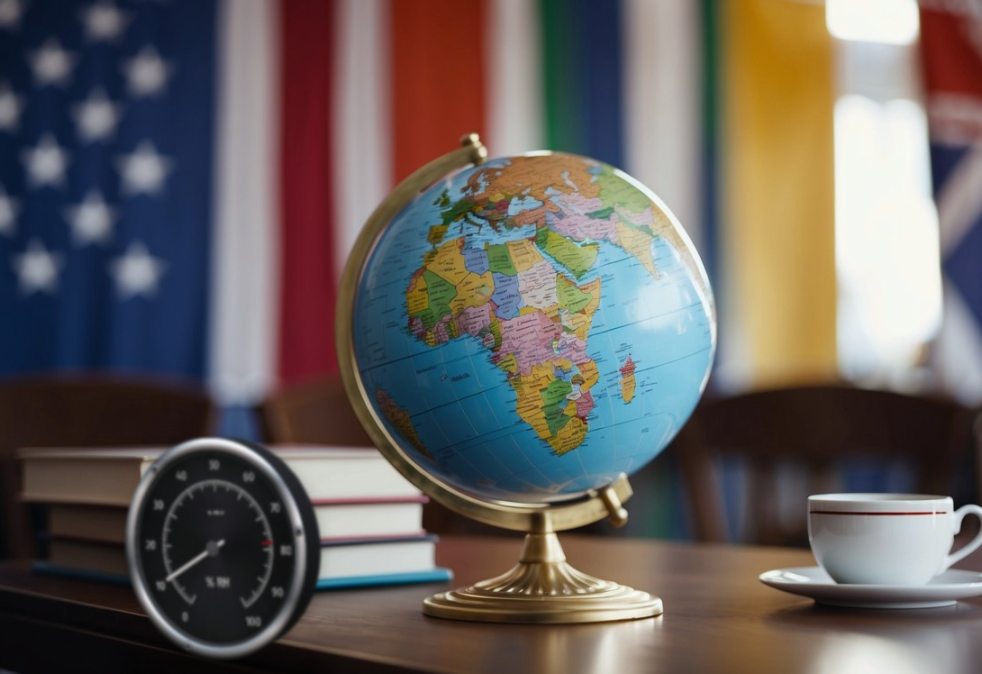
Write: 10 %
